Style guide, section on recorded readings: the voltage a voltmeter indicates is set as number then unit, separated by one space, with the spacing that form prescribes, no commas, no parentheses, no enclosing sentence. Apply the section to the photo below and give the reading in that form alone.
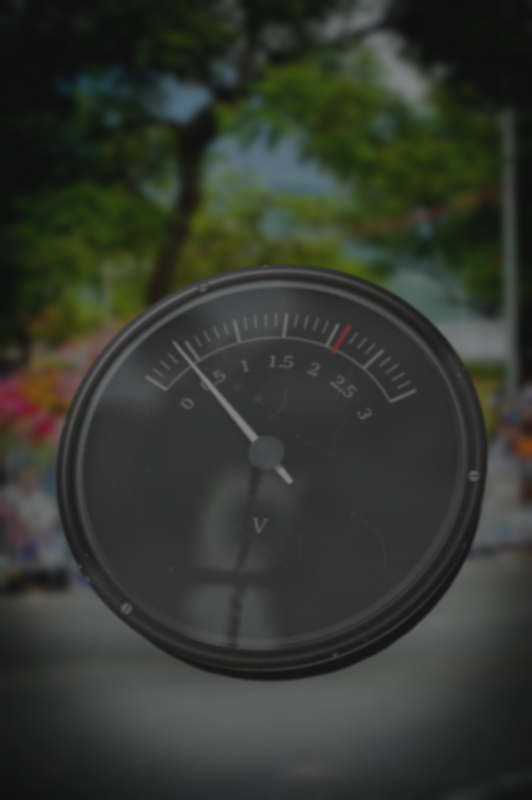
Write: 0.4 V
